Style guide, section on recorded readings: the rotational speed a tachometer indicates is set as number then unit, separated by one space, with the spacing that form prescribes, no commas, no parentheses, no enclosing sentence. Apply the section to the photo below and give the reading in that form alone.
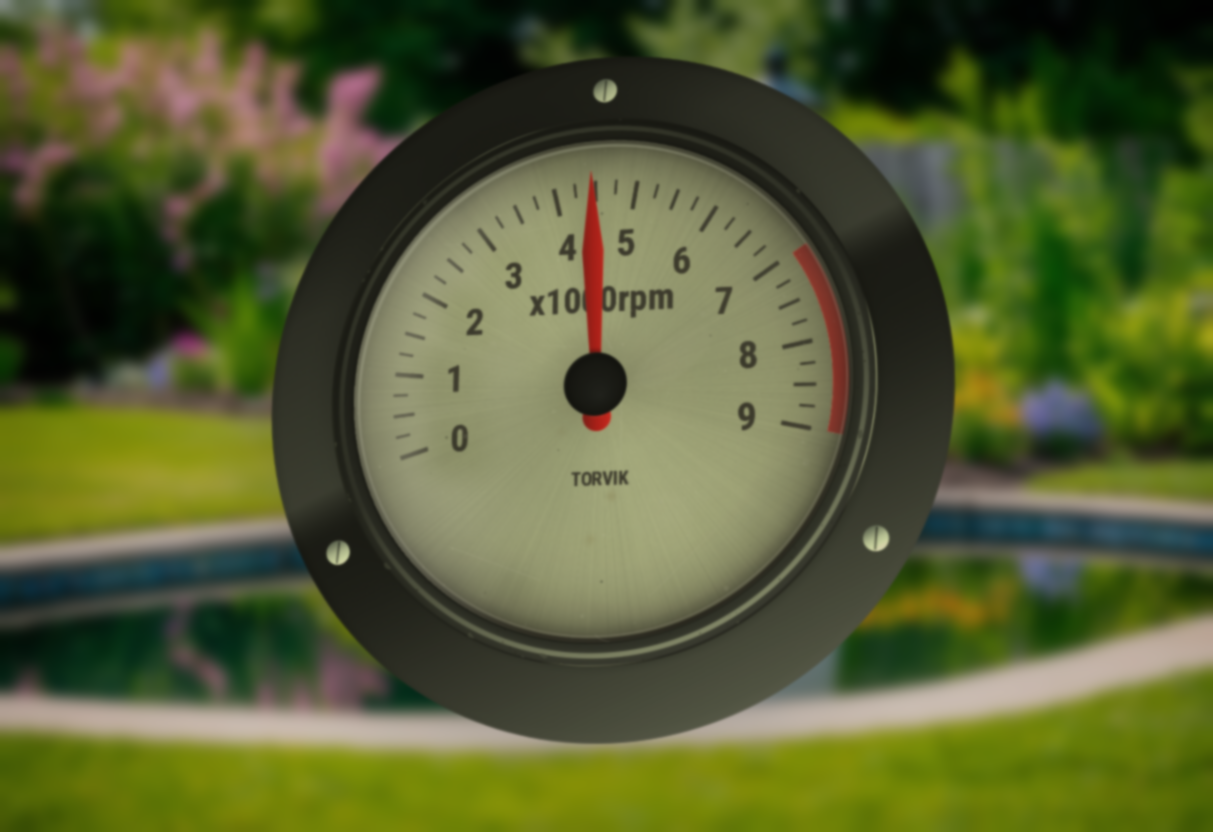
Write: 4500 rpm
